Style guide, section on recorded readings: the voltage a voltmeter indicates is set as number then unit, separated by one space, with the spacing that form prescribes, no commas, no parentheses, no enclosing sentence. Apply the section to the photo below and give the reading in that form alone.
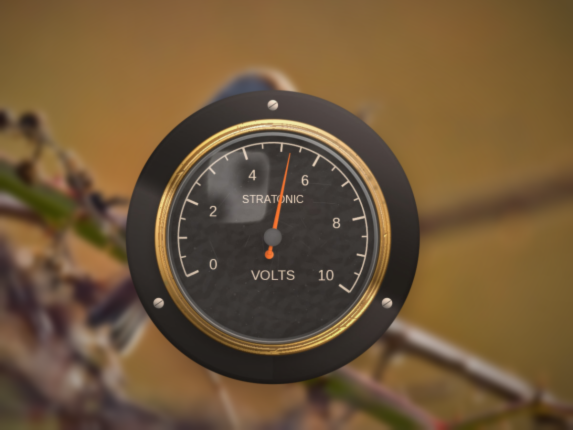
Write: 5.25 V
